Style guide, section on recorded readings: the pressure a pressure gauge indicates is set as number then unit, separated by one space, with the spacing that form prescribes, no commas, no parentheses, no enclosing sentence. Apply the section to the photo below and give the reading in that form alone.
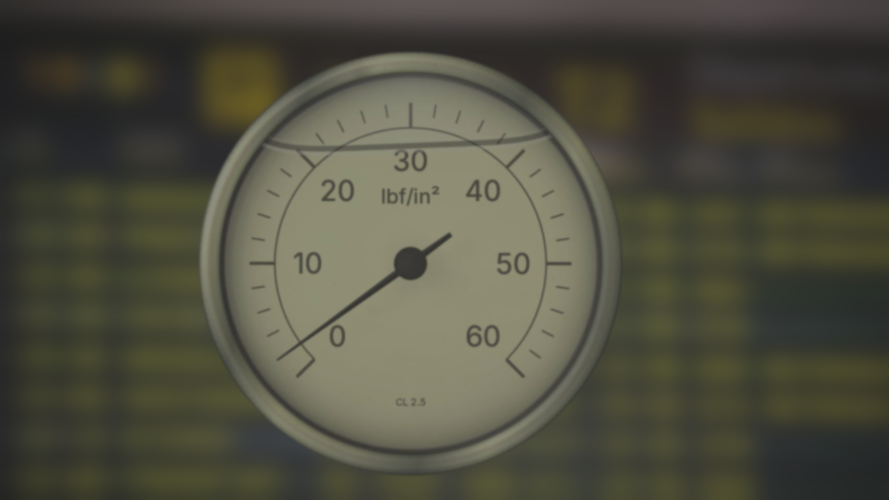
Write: 2 psi
